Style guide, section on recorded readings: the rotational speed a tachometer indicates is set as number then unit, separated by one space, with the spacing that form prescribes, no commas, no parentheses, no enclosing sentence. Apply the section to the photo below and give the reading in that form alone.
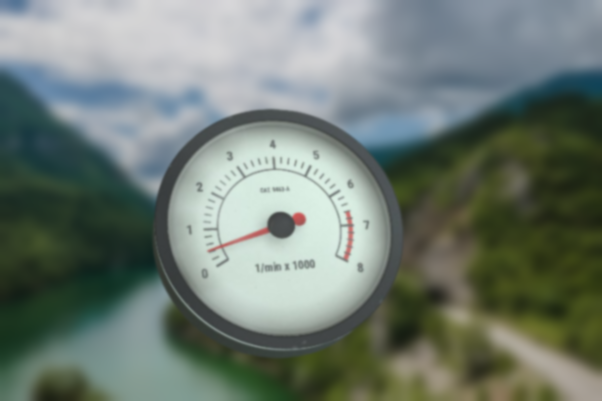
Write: 400 rpm
